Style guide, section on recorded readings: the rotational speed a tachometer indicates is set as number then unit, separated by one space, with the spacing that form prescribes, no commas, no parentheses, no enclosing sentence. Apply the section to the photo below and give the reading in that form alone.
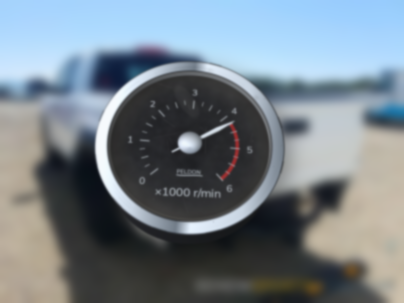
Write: 4250 rpm
